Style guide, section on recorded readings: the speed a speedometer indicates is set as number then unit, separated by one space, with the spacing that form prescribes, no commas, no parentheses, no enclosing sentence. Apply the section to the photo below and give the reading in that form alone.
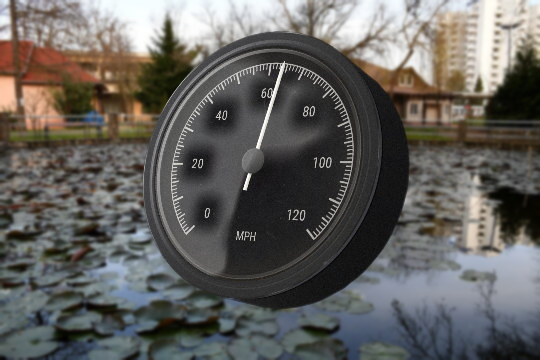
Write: 65 mph
